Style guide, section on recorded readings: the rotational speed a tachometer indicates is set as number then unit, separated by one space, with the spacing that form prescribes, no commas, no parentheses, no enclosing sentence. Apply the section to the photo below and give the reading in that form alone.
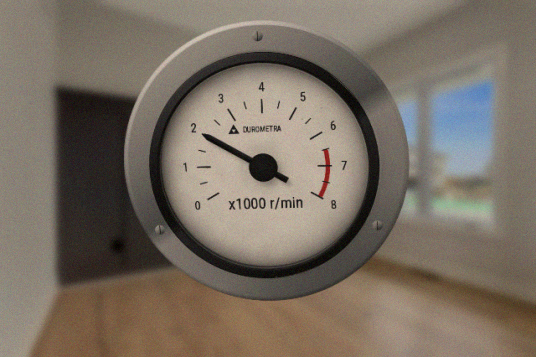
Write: 2000 rpm
